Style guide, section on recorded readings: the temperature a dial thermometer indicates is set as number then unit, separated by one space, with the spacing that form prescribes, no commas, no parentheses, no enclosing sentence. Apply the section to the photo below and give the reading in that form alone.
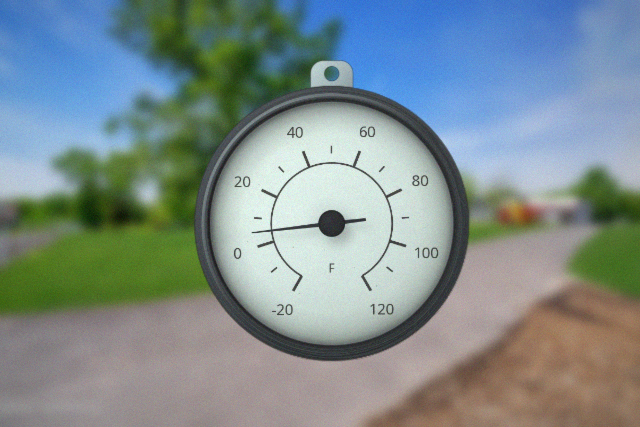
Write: 5 °F
